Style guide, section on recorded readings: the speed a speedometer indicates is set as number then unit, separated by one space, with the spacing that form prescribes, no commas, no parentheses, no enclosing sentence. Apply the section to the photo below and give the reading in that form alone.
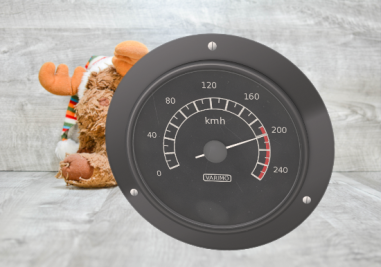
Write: 200 km/h
